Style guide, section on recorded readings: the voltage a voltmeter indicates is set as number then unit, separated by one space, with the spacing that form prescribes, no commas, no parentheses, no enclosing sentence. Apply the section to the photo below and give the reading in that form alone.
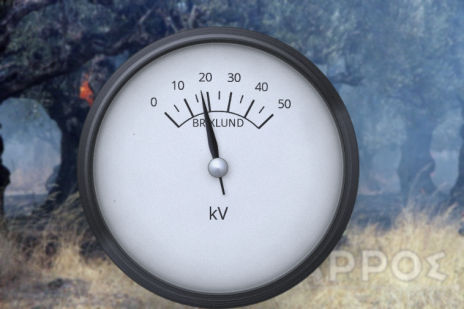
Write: 17.5 kV
